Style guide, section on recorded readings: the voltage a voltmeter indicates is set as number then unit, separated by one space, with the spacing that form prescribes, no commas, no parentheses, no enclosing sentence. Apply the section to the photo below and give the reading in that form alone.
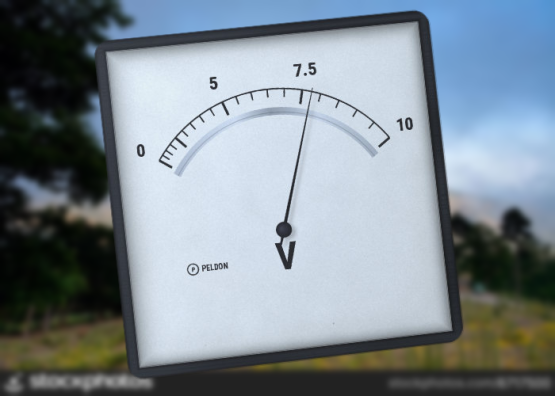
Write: 7.75 V
